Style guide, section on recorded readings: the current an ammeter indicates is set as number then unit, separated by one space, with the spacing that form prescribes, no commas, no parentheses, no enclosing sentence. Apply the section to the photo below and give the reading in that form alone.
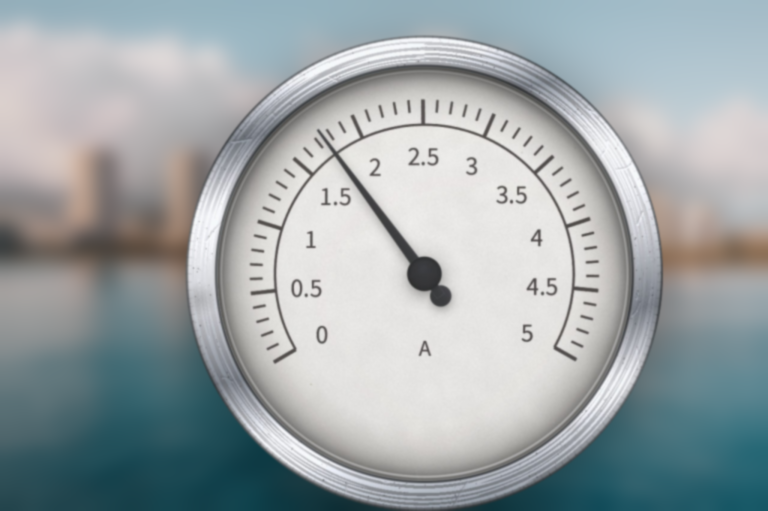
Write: 1.75 A
